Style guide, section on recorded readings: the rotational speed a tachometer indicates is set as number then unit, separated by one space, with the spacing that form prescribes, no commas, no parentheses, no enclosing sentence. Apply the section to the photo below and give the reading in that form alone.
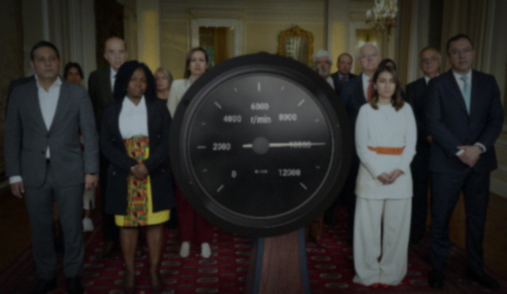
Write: 10000 rpm
